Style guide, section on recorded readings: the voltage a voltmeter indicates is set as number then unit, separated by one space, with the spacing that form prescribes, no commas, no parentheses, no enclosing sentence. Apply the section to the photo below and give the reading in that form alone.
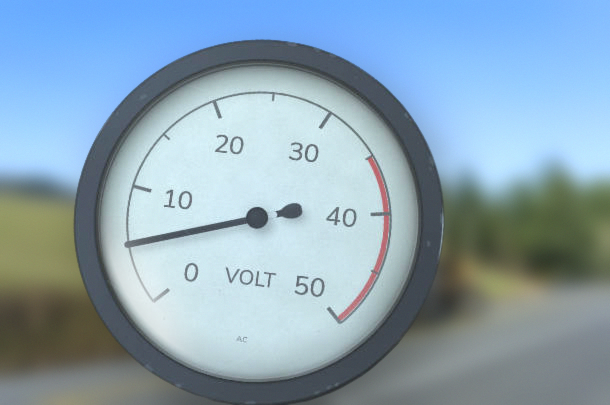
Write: 5 V
